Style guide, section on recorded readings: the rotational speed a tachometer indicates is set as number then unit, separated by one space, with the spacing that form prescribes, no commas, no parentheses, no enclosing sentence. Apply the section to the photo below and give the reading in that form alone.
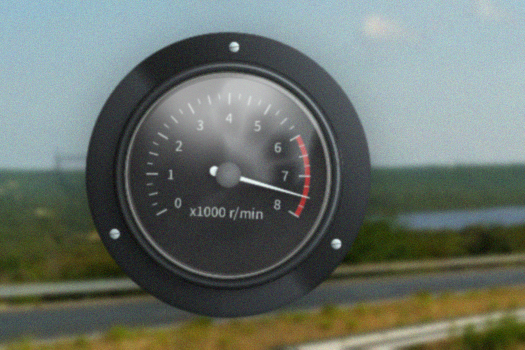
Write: 7500 rpm
